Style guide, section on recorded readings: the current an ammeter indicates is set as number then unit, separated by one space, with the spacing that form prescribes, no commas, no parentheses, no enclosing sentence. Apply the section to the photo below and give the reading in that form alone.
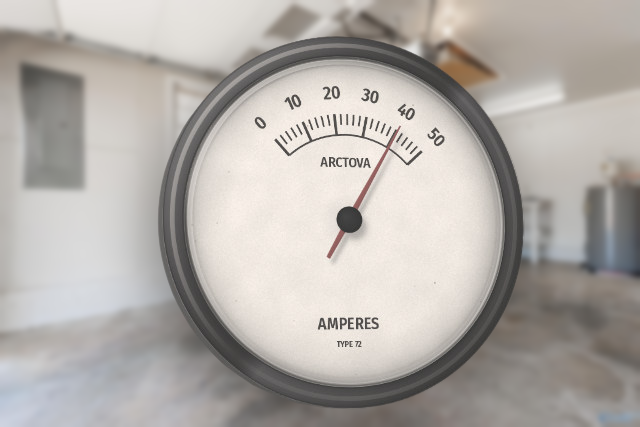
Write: 40 A
